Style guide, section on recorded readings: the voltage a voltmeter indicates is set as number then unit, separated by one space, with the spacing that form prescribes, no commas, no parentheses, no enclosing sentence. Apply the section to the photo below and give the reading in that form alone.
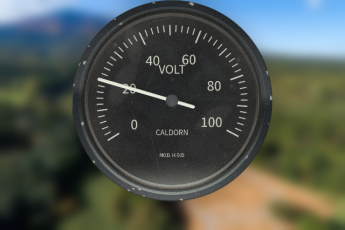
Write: 20 V
